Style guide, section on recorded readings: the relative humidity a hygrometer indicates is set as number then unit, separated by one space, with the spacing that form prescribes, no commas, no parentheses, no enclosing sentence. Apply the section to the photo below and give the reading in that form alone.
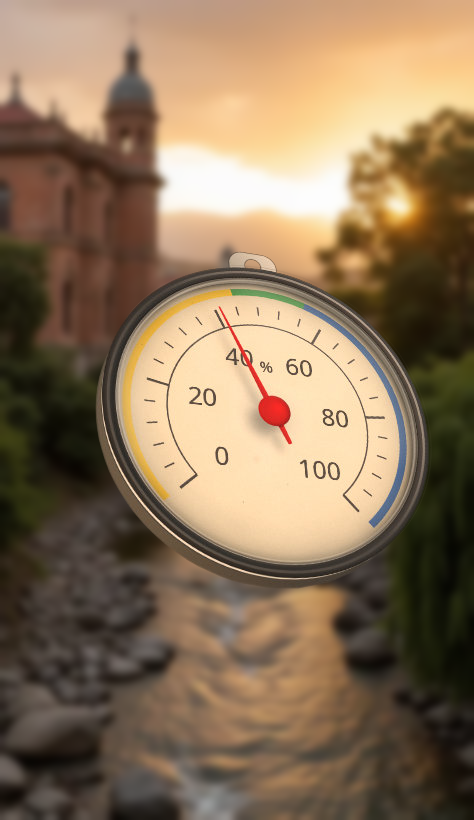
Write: 40 %
